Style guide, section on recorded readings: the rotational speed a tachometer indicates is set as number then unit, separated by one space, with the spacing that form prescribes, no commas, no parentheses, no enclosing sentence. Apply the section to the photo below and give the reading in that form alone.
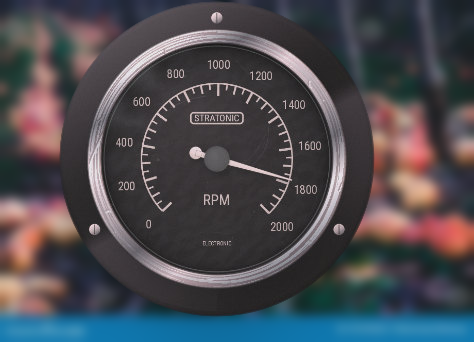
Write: 1775 rpm
